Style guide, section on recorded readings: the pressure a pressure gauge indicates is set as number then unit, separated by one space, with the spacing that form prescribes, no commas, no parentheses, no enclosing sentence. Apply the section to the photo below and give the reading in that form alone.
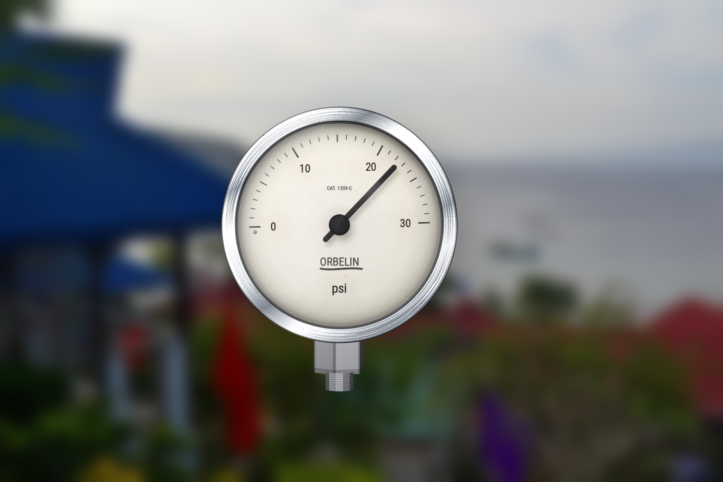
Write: 22.5 psi
